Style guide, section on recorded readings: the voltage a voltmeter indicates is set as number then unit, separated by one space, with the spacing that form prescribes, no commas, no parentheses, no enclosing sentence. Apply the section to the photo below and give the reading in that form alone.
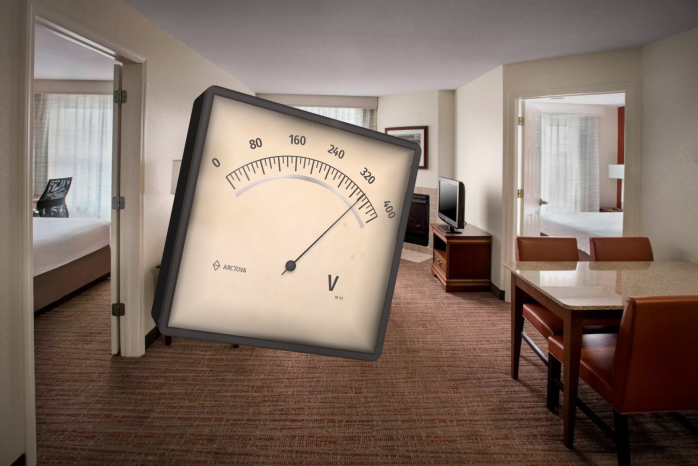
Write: 340 V
